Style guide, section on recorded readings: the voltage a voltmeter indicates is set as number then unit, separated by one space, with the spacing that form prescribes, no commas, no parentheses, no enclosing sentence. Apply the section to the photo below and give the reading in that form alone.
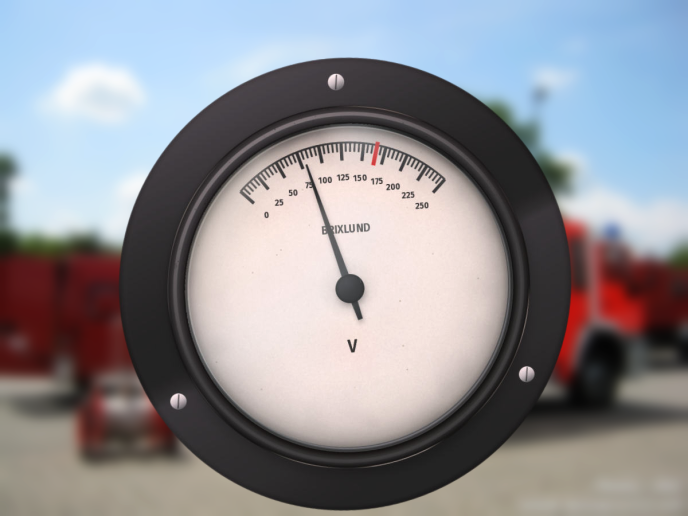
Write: 80 V
